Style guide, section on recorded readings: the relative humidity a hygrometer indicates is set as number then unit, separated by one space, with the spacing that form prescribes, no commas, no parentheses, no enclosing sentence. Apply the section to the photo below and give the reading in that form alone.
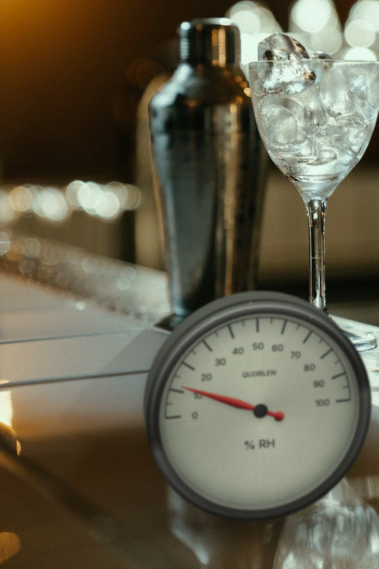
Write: 12.5 %
